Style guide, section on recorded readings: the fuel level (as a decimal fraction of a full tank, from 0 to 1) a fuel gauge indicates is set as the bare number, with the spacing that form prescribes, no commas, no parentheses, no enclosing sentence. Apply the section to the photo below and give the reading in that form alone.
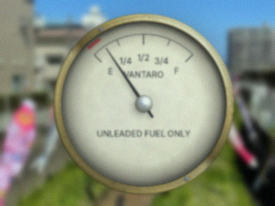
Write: 0.125
